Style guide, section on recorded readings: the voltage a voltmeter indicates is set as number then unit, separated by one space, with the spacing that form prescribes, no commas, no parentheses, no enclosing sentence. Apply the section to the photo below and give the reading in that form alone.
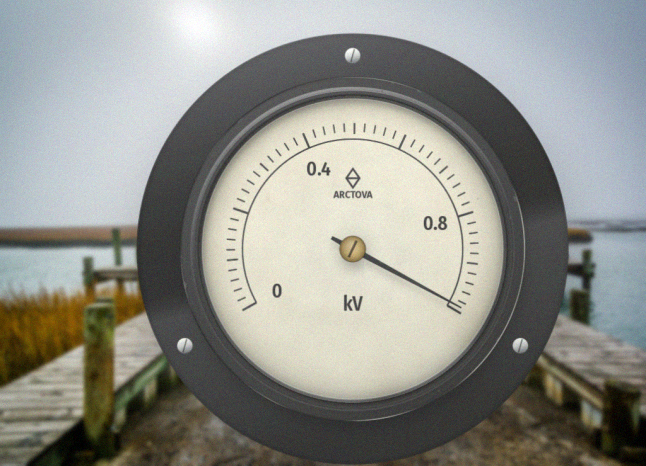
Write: 0.99 kV
